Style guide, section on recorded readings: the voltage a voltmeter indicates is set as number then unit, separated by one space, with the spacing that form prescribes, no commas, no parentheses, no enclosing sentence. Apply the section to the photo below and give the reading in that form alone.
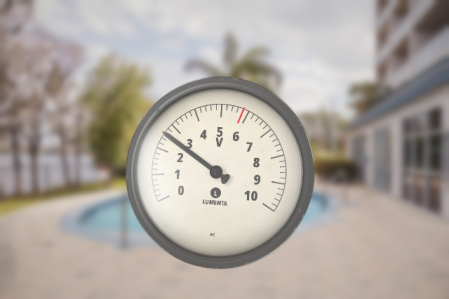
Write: 2.6 V
